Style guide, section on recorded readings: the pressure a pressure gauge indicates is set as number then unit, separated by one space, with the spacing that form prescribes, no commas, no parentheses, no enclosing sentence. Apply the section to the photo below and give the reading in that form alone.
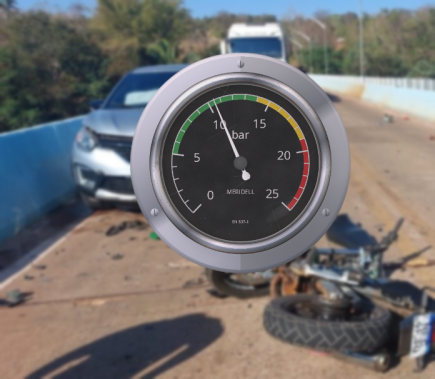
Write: 10.5 bar
